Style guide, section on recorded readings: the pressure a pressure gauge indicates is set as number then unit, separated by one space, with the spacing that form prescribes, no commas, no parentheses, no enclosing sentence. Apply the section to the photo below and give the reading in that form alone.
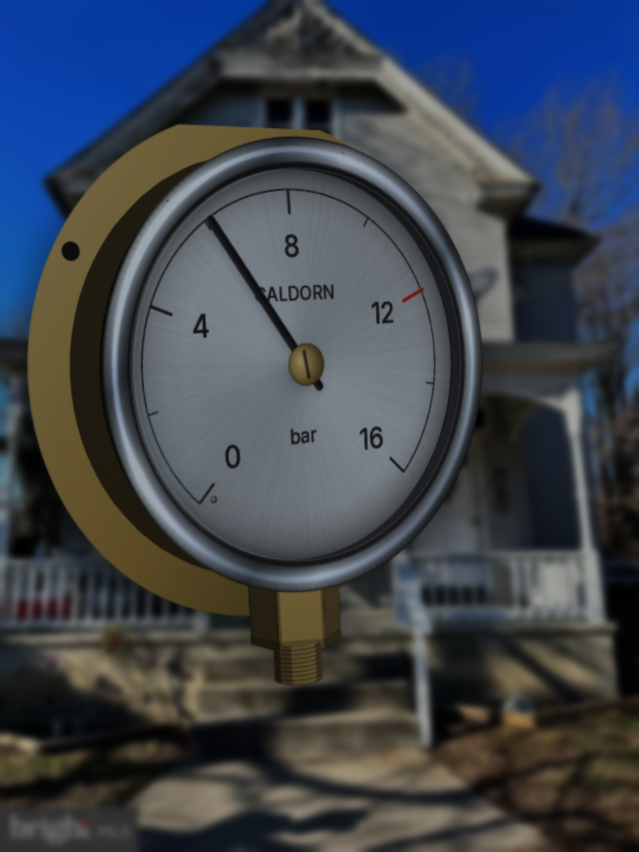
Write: 6 bar
